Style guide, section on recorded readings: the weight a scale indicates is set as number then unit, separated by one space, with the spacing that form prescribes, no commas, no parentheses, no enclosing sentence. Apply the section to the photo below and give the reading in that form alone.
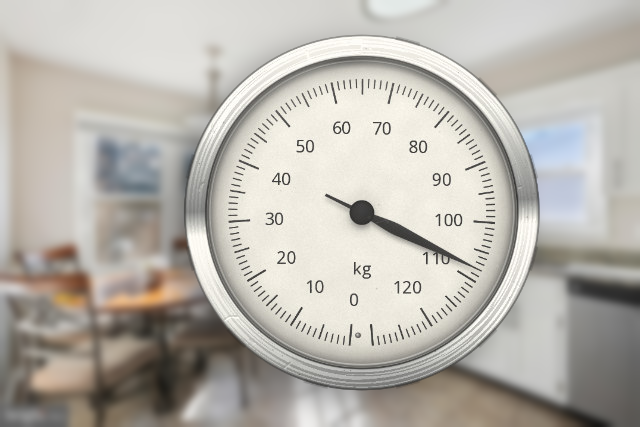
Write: 108 kg
